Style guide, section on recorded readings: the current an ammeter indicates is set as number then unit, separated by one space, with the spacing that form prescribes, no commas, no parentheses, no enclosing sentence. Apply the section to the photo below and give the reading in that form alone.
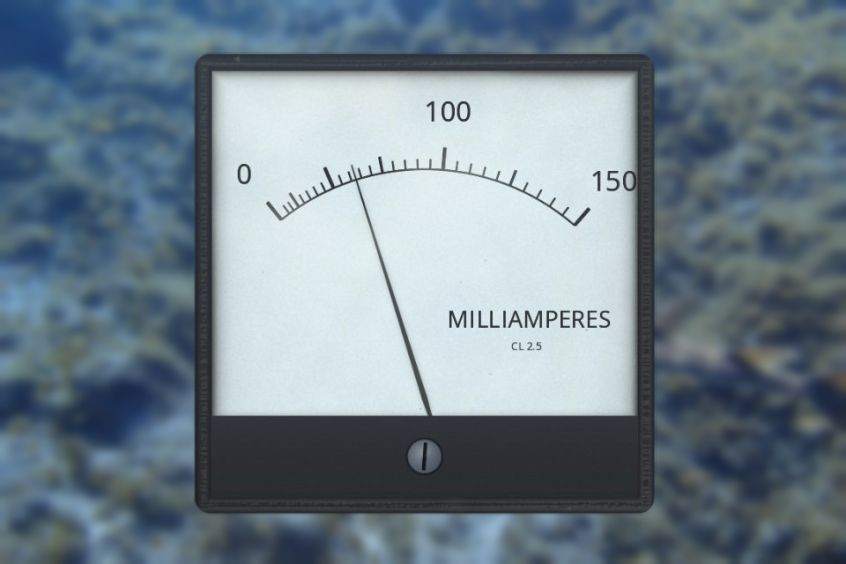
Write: 62.5 mA
